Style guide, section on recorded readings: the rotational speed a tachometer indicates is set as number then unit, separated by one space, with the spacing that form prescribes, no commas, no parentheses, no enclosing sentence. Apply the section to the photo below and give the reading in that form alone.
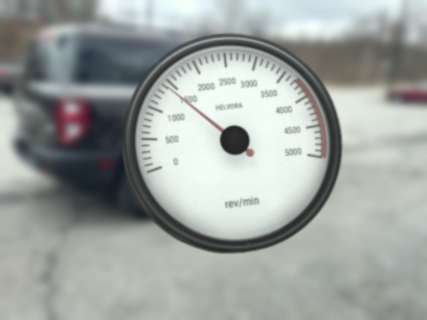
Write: 1400 rpm
